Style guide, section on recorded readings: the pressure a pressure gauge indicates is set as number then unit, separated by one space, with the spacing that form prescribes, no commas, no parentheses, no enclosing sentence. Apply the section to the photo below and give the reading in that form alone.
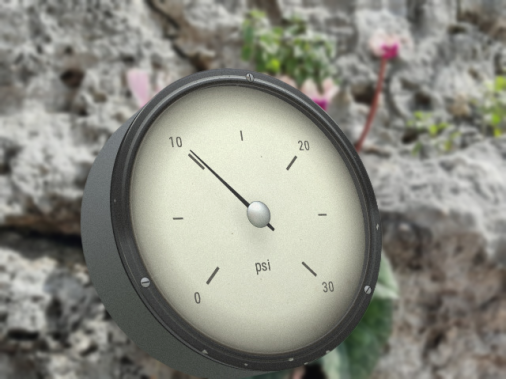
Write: 10 psi
